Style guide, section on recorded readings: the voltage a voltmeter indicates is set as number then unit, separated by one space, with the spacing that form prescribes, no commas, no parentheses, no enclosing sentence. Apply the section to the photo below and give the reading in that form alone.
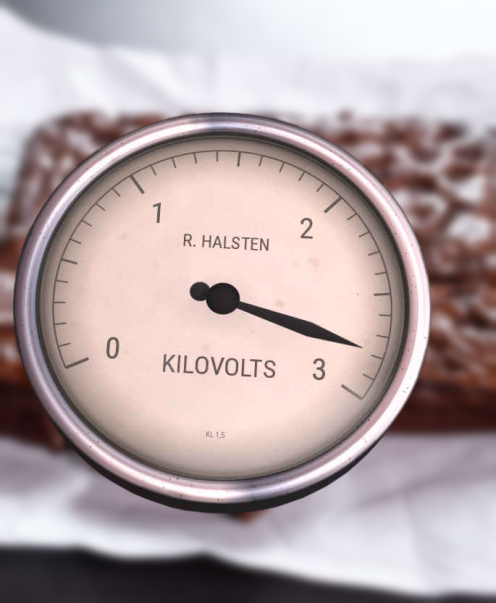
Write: 2.8 kV
